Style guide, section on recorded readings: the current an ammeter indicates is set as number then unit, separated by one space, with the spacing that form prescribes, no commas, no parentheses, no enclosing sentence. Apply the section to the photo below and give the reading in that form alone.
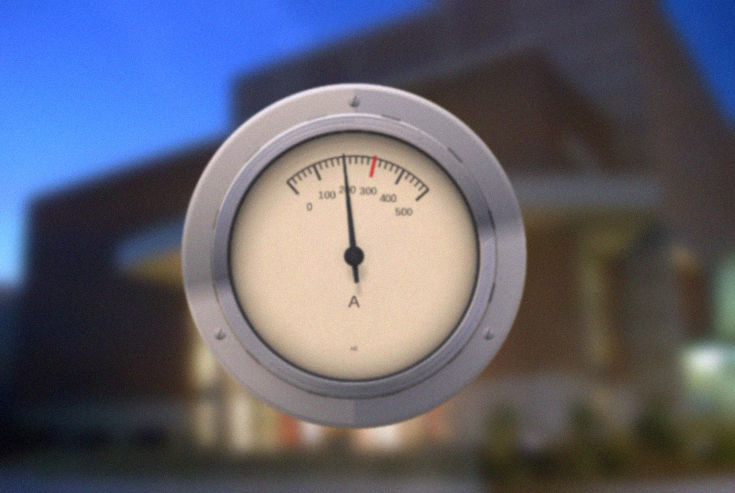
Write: 200 A
